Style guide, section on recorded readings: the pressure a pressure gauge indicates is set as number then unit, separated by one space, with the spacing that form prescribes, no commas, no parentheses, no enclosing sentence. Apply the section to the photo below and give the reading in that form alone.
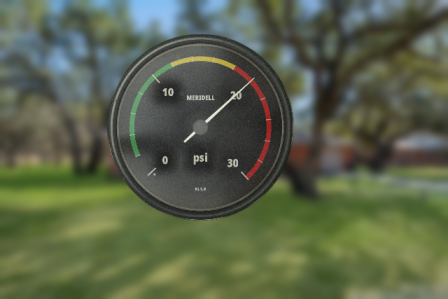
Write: 20 psi
